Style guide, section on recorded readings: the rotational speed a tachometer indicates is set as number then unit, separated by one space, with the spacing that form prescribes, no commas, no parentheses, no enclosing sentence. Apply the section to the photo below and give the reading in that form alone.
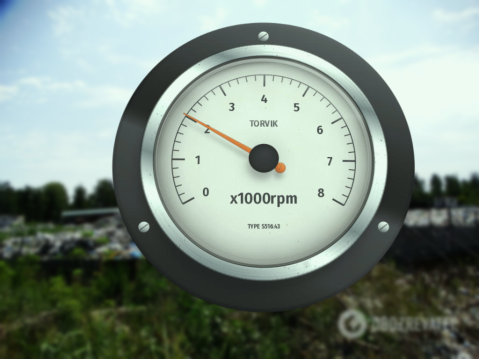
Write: 2000 rpm
